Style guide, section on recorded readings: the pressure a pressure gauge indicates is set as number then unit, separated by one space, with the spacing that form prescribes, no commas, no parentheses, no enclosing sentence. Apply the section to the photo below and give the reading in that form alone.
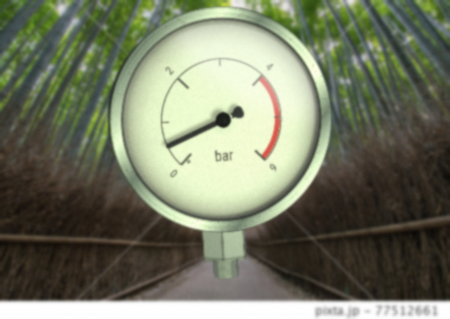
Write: 0.5 bar
